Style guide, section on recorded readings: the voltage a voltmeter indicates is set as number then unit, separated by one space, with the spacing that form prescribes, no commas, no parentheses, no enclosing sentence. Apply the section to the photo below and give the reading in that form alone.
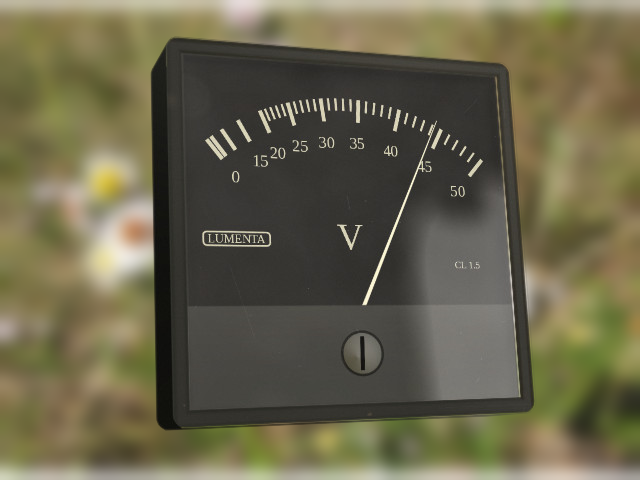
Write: 44 V
